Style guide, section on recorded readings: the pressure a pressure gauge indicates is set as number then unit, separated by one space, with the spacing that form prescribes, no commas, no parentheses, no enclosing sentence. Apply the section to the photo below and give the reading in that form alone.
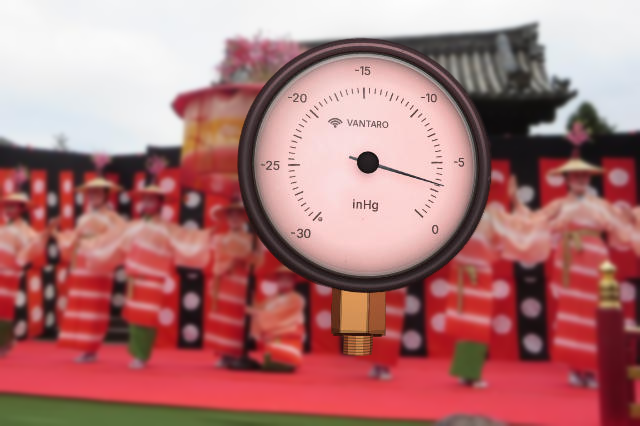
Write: -3 inHg
